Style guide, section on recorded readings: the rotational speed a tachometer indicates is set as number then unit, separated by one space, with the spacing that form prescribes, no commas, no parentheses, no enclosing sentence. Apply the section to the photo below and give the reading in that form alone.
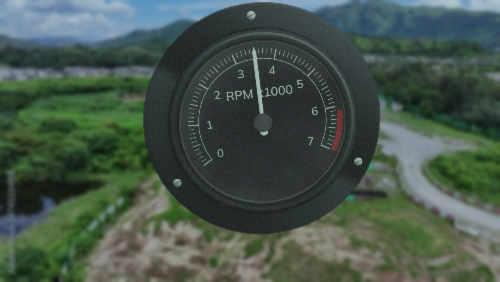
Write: 3500 rpm
